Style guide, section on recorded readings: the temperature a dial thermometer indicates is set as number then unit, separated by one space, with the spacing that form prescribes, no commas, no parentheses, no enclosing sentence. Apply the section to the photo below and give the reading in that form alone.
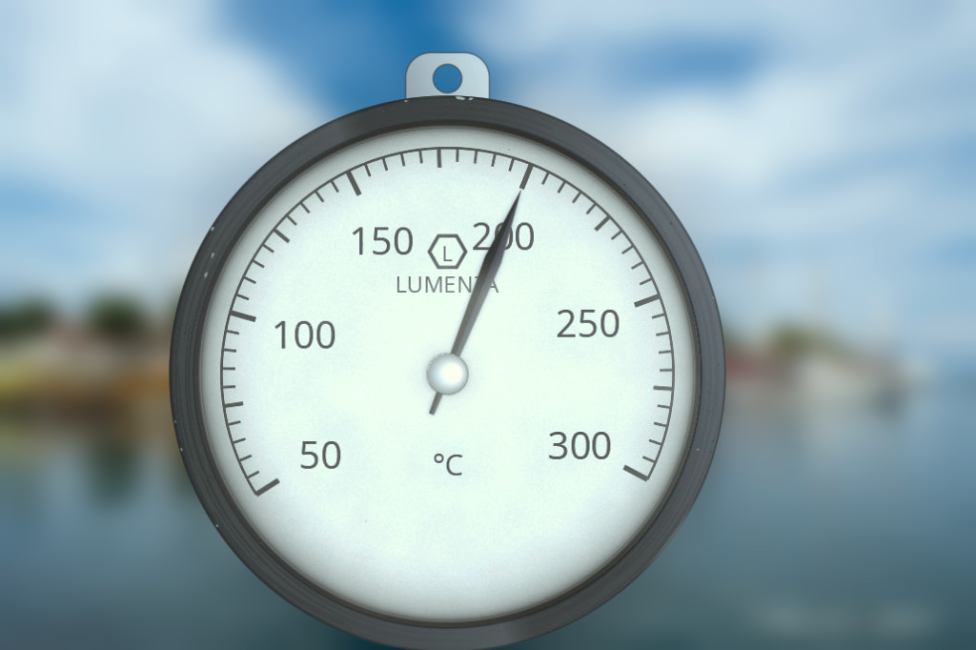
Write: 200 °C
